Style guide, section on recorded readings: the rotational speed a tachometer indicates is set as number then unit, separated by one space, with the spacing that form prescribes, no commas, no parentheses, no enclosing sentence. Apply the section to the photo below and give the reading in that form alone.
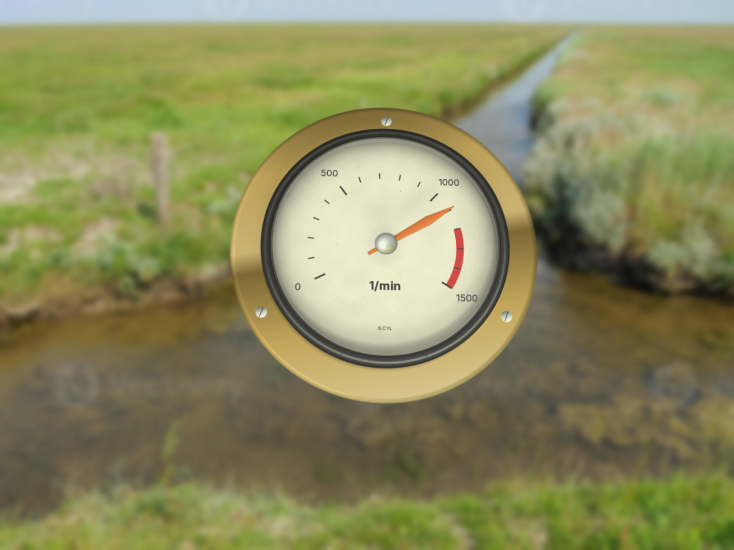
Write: 1100 rpm
